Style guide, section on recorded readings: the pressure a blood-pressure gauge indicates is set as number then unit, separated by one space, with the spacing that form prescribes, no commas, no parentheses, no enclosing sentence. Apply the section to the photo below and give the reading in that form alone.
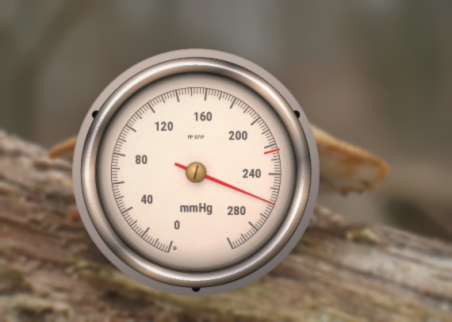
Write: 260 mmHg
